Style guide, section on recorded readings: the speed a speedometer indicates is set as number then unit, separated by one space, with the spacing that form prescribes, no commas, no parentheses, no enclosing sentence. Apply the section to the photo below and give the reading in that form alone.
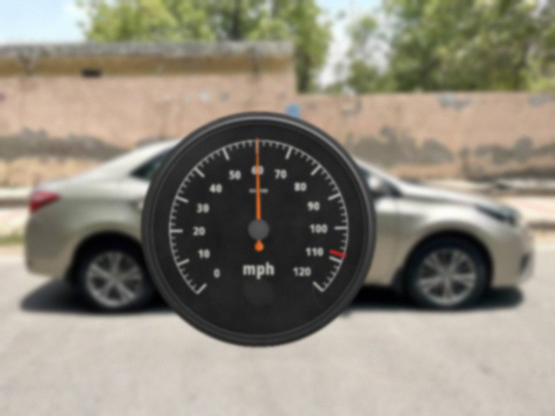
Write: 60 mph
